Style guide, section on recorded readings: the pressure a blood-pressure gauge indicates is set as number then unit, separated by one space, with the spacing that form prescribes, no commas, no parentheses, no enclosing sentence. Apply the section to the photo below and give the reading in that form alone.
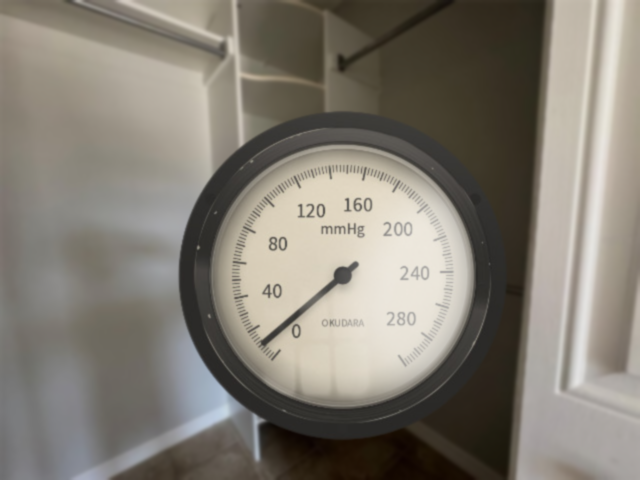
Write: 10 mmHg
